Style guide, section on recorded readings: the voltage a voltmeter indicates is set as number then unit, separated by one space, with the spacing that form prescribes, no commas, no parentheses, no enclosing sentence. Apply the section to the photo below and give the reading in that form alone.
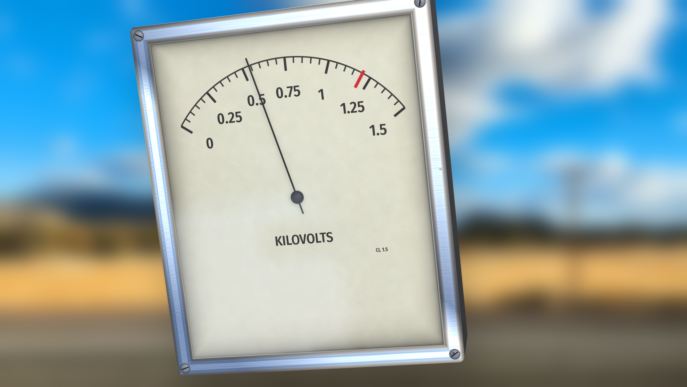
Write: 0.55 kV
